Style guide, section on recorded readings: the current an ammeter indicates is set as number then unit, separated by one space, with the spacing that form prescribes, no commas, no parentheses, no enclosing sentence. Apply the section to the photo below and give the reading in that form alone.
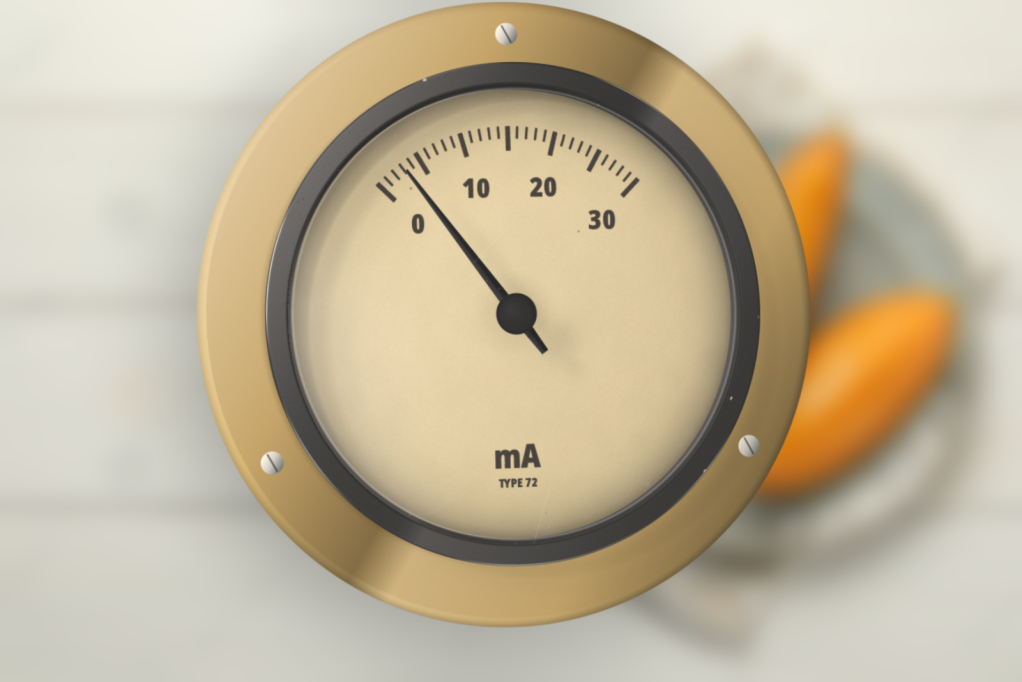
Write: 3 mA
